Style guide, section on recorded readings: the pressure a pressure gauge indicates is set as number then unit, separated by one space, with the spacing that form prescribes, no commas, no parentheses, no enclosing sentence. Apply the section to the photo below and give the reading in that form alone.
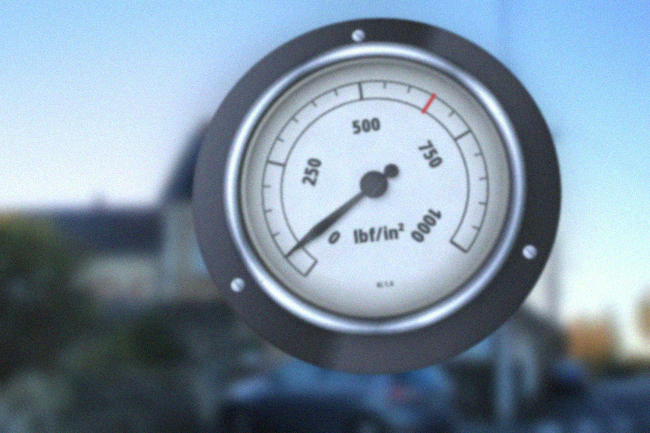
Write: 50 psi
